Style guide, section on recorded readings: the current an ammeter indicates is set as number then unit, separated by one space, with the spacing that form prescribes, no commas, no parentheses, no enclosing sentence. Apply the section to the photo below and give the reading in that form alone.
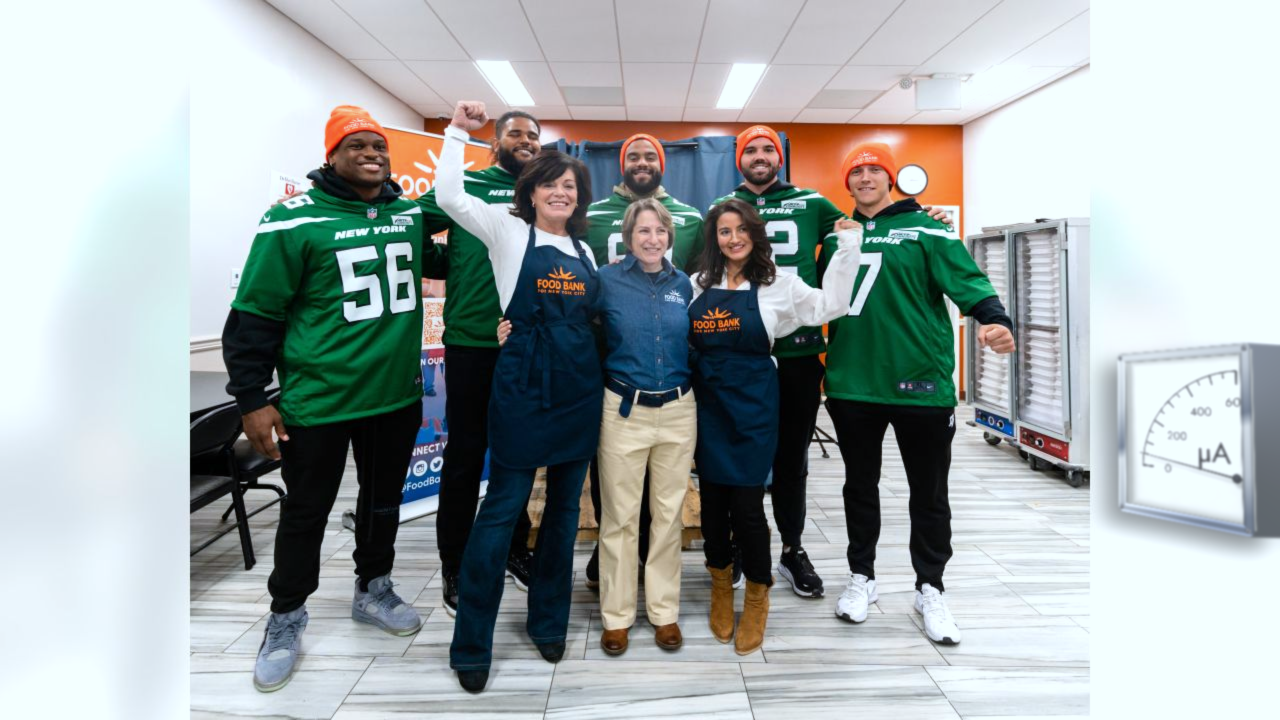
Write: 50 µA
